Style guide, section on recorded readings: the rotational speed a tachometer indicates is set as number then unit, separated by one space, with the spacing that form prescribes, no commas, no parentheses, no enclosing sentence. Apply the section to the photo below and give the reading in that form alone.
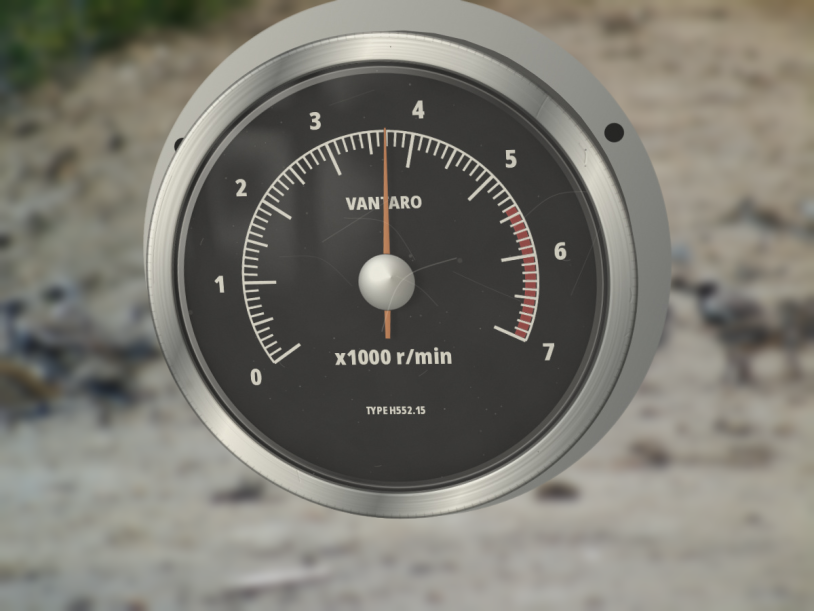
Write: 3700 rpm
